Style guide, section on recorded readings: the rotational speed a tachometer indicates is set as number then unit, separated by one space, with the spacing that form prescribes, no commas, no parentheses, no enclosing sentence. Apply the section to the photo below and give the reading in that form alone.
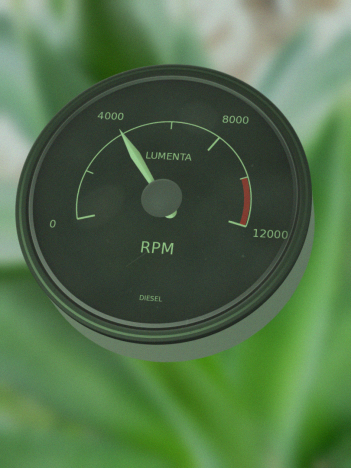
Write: 4000 rpm
